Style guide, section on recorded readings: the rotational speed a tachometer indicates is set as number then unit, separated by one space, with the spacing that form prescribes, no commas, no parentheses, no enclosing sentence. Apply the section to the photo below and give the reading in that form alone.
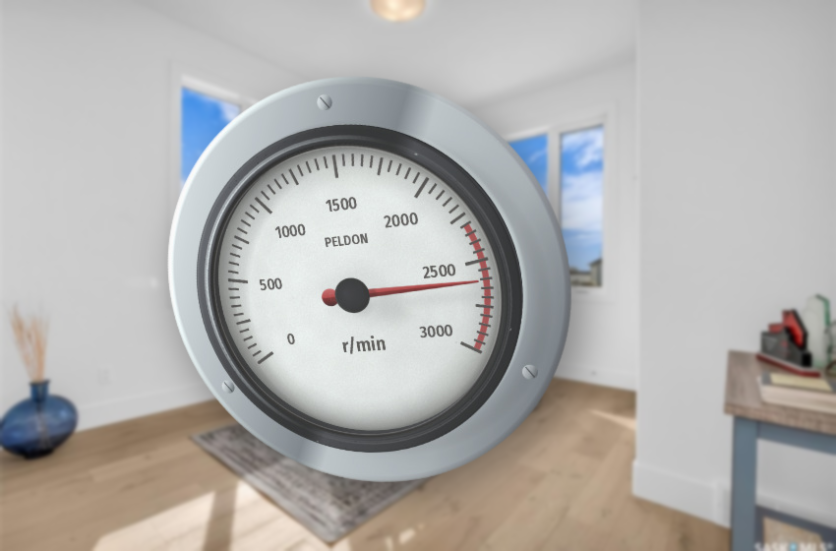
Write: 2600 rpm
